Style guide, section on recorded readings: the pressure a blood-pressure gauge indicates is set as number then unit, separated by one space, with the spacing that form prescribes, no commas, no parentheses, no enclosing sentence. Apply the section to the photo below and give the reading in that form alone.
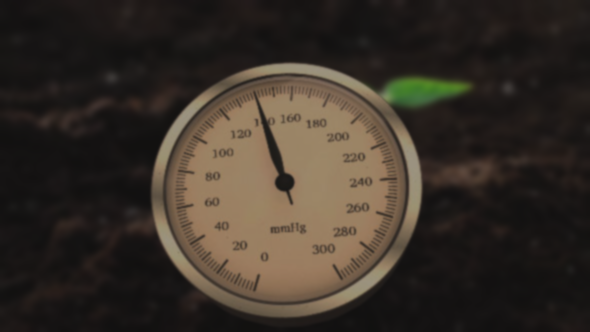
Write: 140 mmHg
